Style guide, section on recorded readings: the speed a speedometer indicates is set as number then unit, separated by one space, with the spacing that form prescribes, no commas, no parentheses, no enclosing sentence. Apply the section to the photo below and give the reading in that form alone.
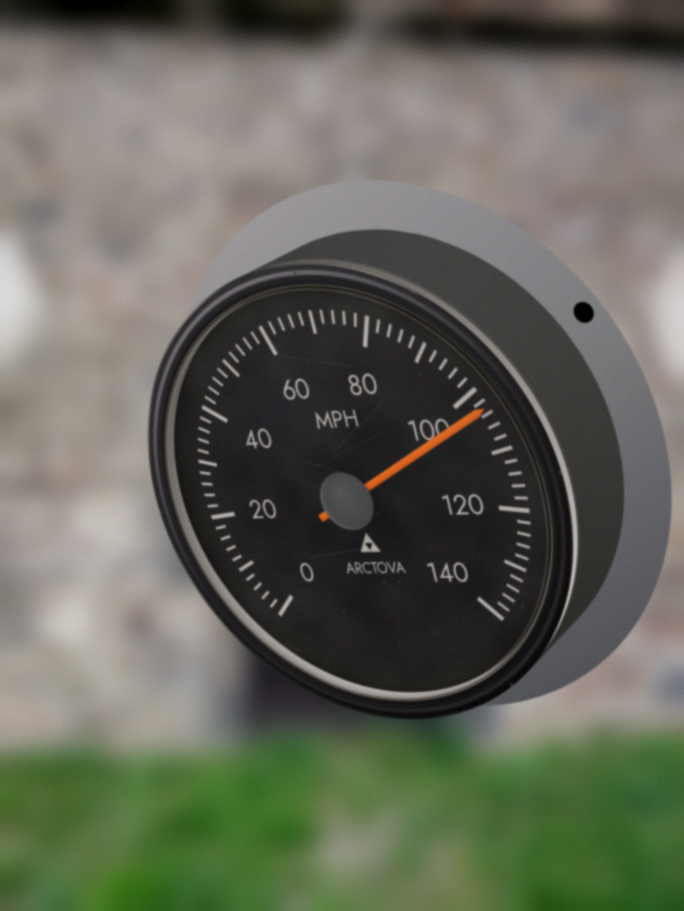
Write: 103 mph
